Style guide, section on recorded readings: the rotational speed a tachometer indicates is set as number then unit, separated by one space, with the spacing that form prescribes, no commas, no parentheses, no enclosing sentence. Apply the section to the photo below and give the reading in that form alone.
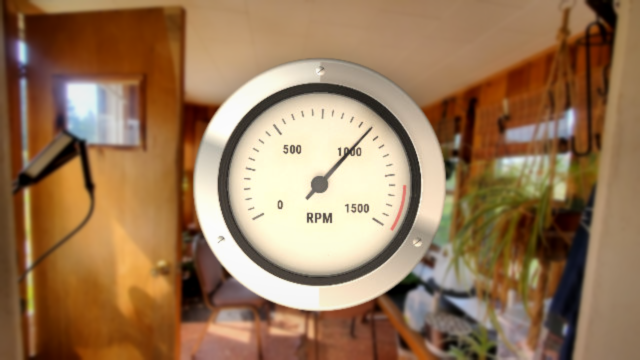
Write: 1000 rpm
